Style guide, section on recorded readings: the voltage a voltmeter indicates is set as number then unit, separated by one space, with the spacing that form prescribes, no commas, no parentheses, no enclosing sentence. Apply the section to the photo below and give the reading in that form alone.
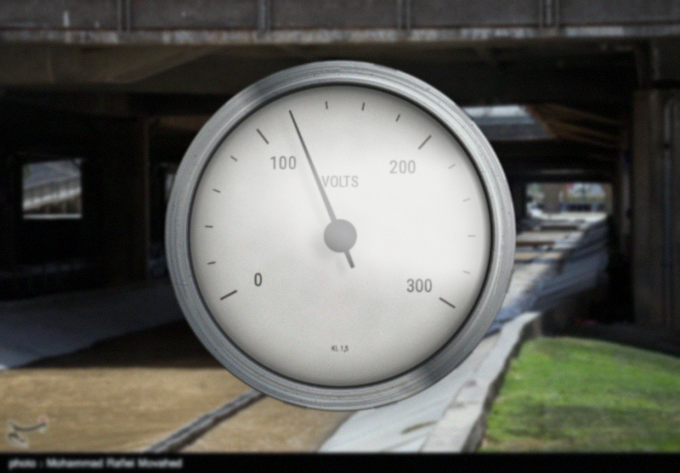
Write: 120 V
